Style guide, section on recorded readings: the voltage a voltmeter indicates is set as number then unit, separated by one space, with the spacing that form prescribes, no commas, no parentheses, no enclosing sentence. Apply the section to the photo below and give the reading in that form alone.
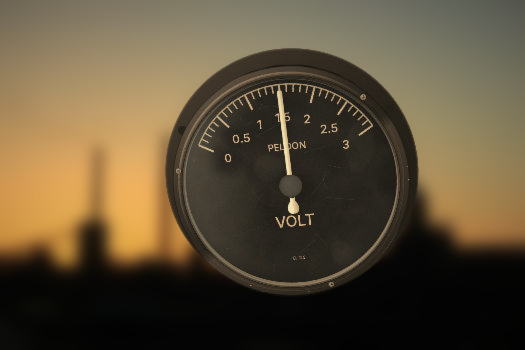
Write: 1.5 V
